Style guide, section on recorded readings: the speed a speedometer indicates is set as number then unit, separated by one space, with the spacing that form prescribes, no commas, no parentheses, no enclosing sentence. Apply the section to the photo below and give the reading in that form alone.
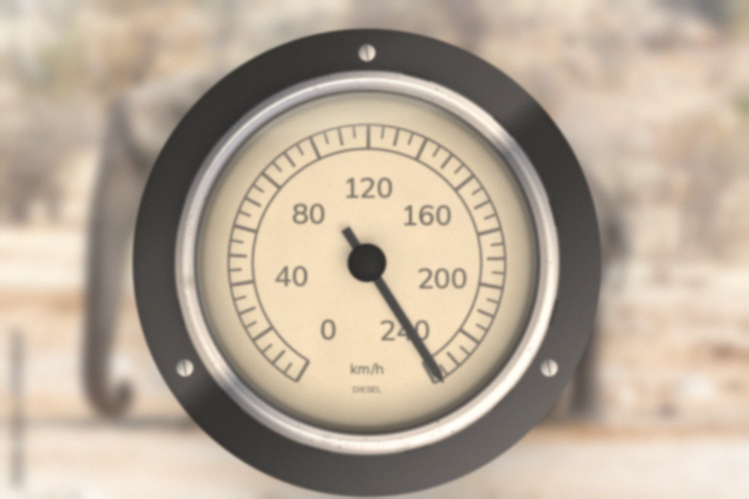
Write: 237.5 km/h
